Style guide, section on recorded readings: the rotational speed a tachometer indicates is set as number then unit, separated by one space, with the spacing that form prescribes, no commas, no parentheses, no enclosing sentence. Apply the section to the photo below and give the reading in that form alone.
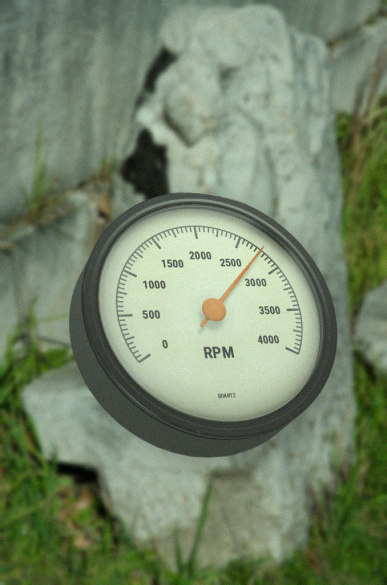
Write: 2750 rpm
